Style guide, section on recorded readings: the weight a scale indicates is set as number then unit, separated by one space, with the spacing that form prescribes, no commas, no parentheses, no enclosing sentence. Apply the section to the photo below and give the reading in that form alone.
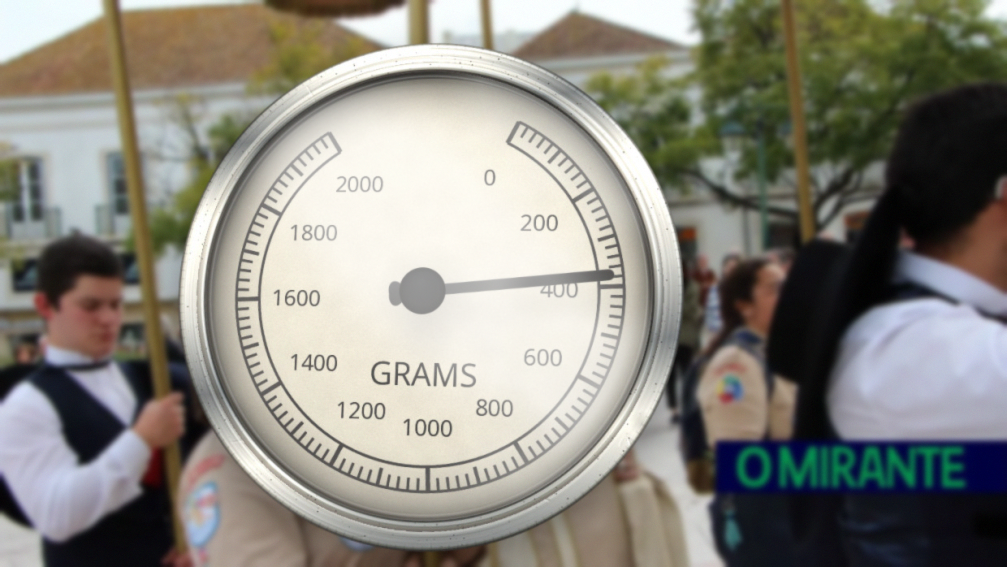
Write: 380 g
